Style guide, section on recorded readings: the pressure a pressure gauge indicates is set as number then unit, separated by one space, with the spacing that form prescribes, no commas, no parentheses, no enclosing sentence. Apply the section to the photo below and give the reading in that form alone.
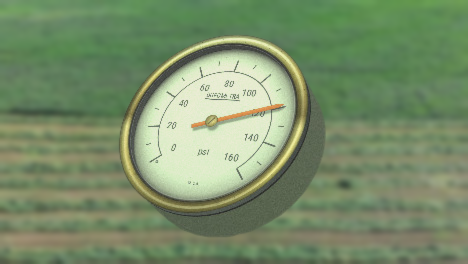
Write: 120 psi
